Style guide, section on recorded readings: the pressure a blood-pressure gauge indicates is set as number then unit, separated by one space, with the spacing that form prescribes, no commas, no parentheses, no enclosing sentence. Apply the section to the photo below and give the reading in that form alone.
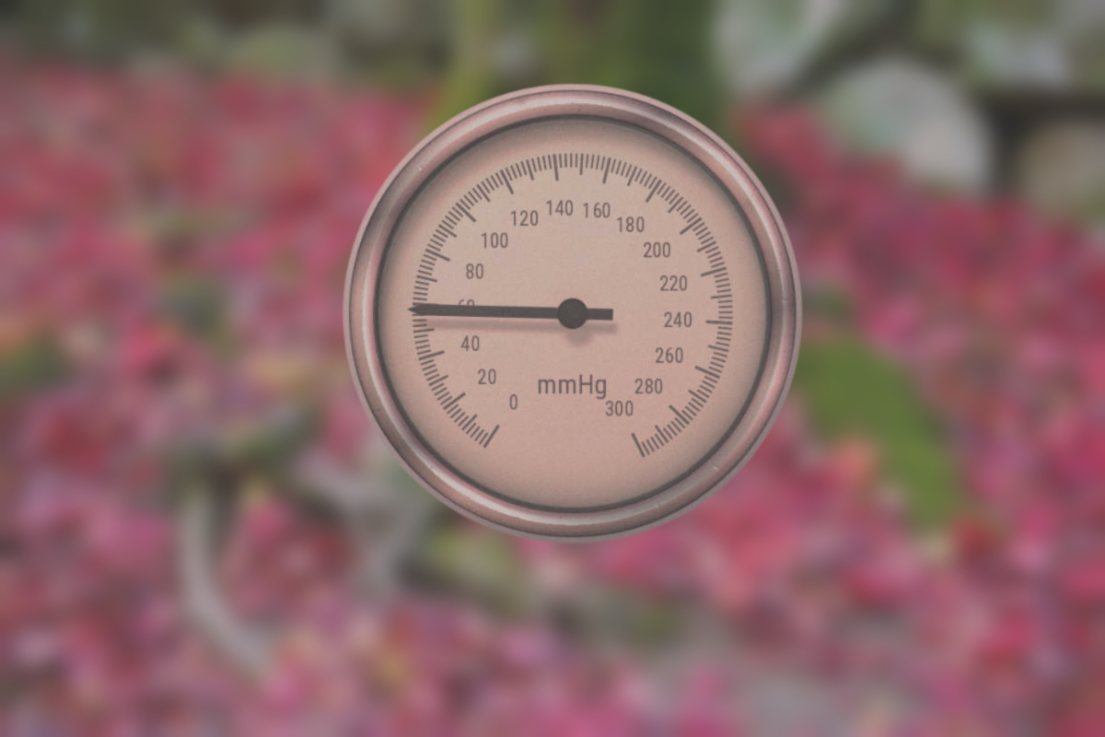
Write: 58 mmHg
